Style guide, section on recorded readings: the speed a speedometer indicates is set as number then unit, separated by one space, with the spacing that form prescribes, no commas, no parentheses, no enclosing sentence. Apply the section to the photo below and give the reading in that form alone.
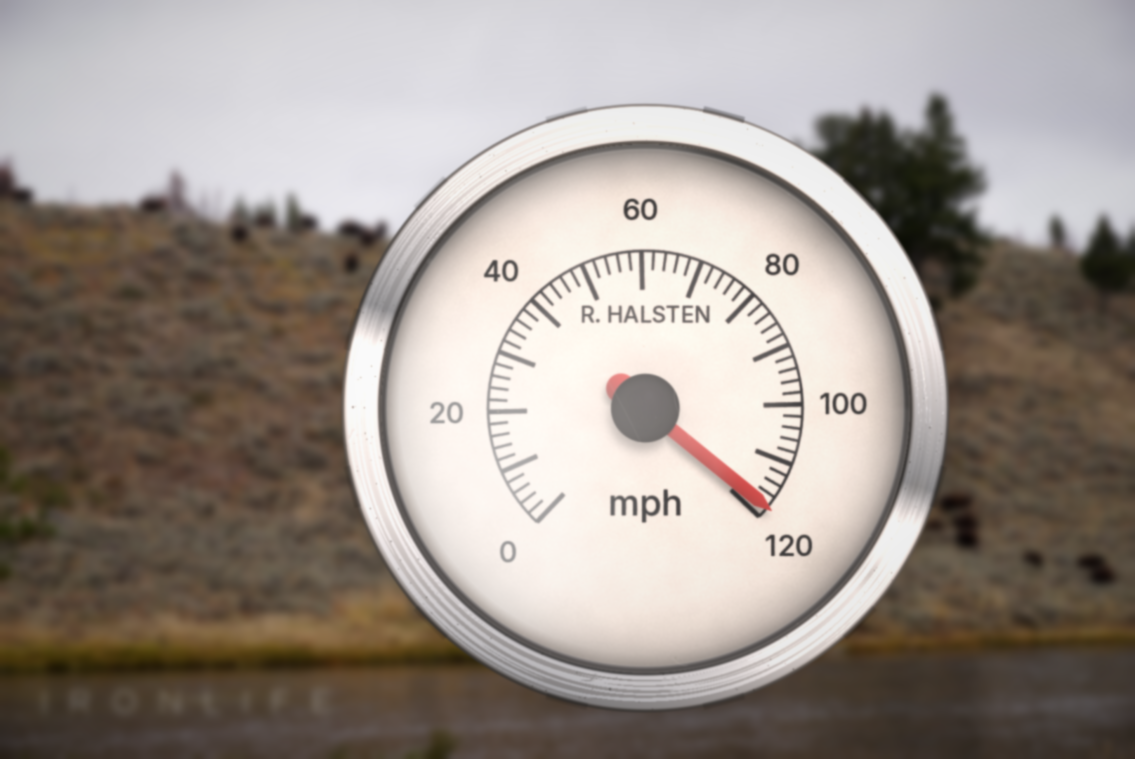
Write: 118 mph
